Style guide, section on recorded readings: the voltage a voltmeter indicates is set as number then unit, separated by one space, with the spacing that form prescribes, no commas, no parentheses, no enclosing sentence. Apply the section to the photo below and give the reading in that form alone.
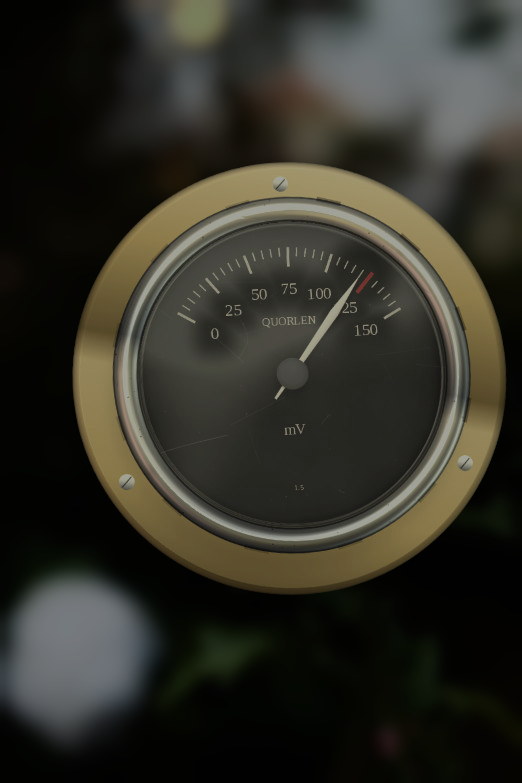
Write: 120 mV
